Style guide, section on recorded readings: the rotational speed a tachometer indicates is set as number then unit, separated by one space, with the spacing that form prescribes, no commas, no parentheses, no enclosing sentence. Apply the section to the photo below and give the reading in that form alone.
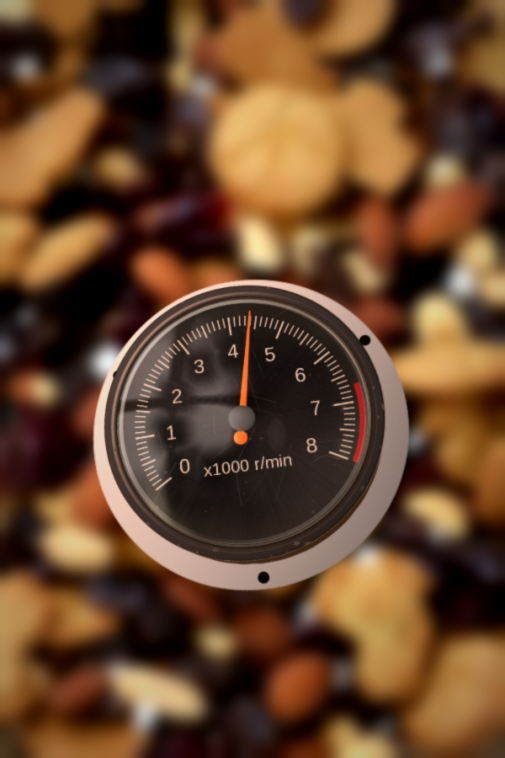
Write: 4400 rpm
